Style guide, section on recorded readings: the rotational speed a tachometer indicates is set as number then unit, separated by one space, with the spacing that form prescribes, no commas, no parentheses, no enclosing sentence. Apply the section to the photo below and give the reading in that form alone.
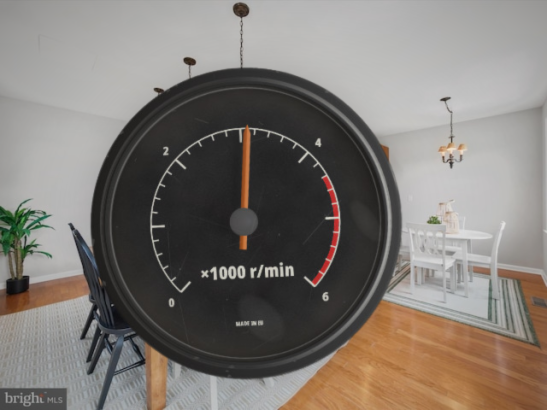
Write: 3100 rpm
